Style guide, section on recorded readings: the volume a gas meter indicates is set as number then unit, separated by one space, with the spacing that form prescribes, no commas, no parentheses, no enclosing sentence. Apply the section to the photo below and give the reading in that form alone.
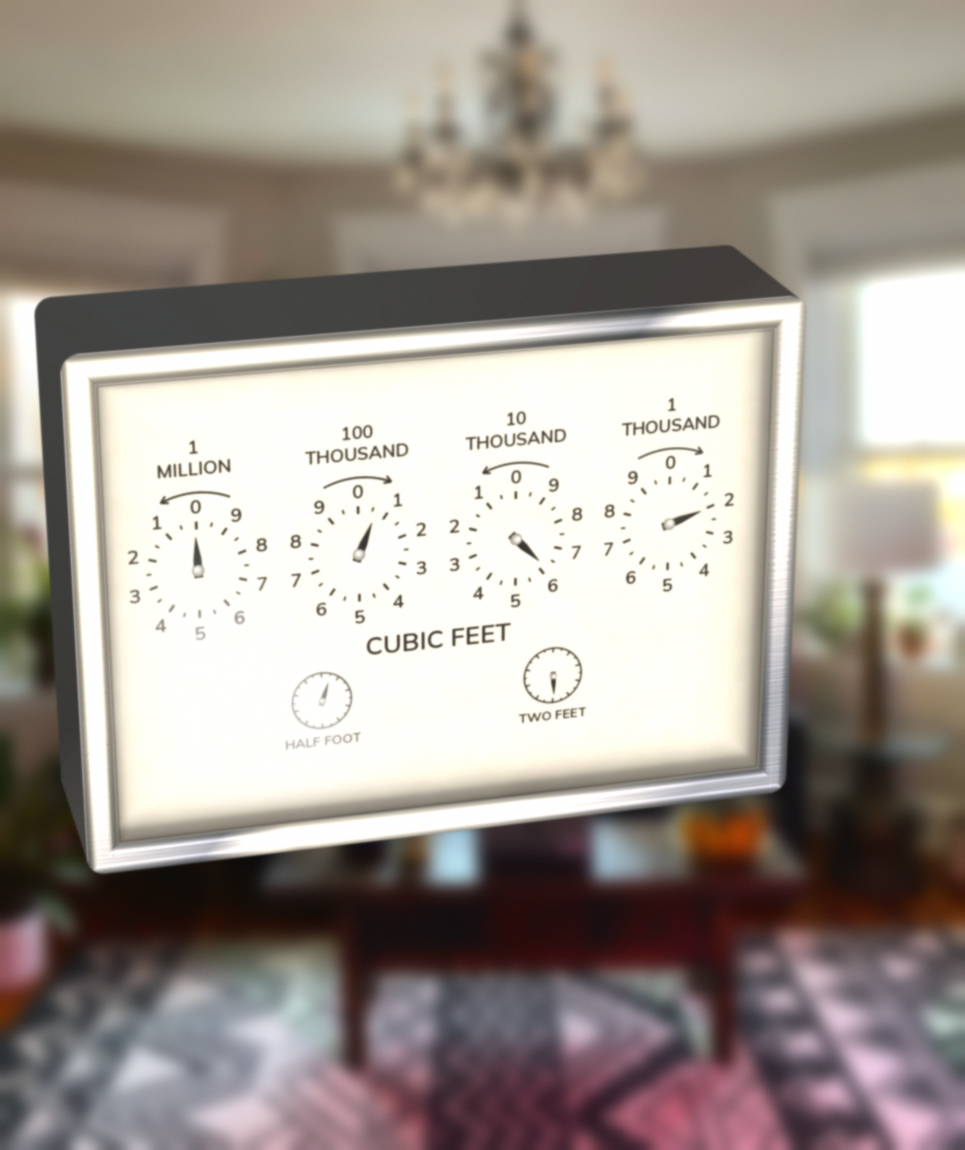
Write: 6200 ft³
